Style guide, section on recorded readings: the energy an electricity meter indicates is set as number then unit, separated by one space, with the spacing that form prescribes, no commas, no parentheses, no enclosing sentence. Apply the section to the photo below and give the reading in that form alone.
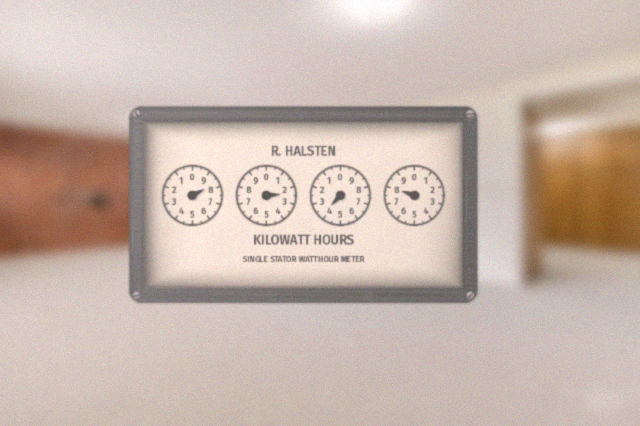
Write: 8238 kWh
